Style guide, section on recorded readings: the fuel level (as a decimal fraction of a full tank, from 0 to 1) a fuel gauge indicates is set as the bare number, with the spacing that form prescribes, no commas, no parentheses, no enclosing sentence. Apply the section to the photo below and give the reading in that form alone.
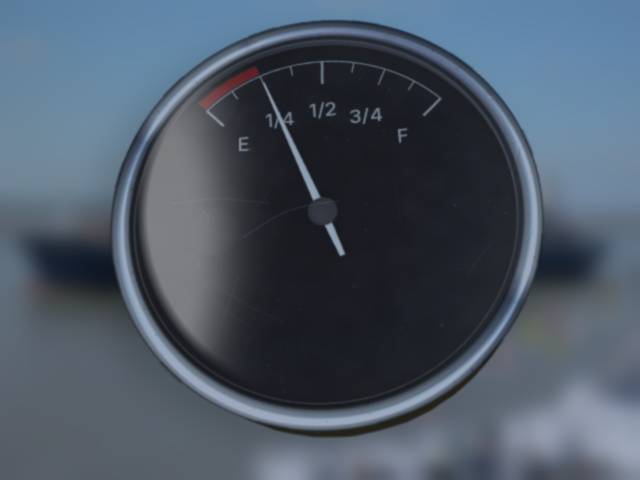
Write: 0.25
